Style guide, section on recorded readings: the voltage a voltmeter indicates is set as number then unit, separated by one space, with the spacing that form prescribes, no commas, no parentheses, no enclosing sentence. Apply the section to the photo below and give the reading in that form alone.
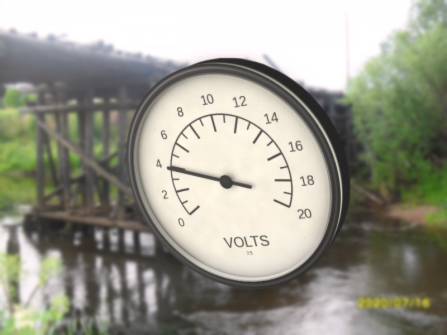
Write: 4 V
